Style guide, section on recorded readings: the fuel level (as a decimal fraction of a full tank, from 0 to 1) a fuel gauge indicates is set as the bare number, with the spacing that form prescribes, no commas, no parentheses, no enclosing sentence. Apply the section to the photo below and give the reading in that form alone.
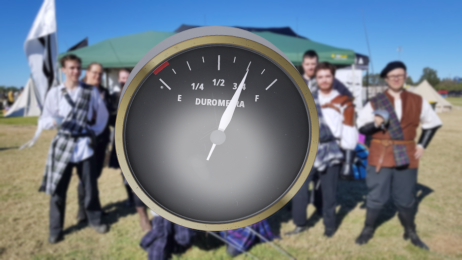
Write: 0.75
